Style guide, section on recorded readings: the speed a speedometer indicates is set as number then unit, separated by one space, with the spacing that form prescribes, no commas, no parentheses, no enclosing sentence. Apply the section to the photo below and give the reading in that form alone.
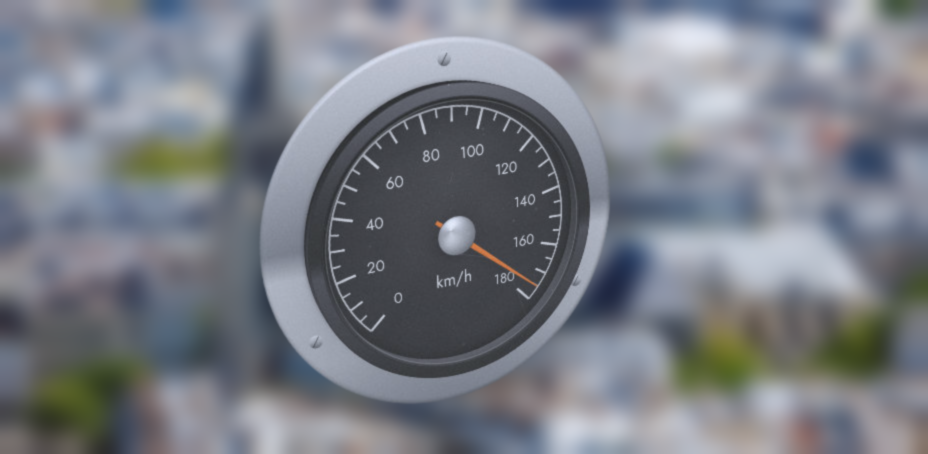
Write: 175 km/h
